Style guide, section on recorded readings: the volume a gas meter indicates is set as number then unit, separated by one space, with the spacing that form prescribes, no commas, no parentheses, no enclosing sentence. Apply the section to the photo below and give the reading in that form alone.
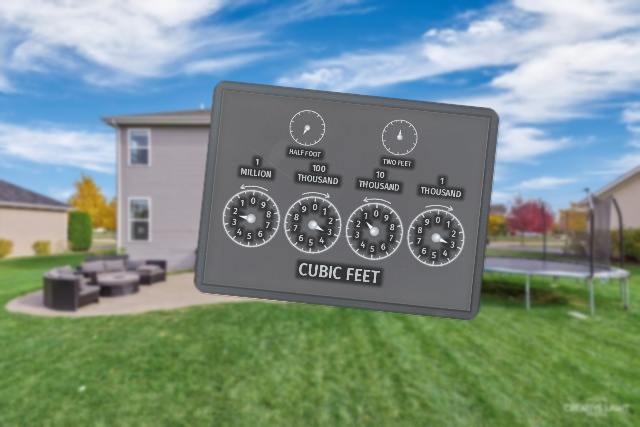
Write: 231300 ft³
